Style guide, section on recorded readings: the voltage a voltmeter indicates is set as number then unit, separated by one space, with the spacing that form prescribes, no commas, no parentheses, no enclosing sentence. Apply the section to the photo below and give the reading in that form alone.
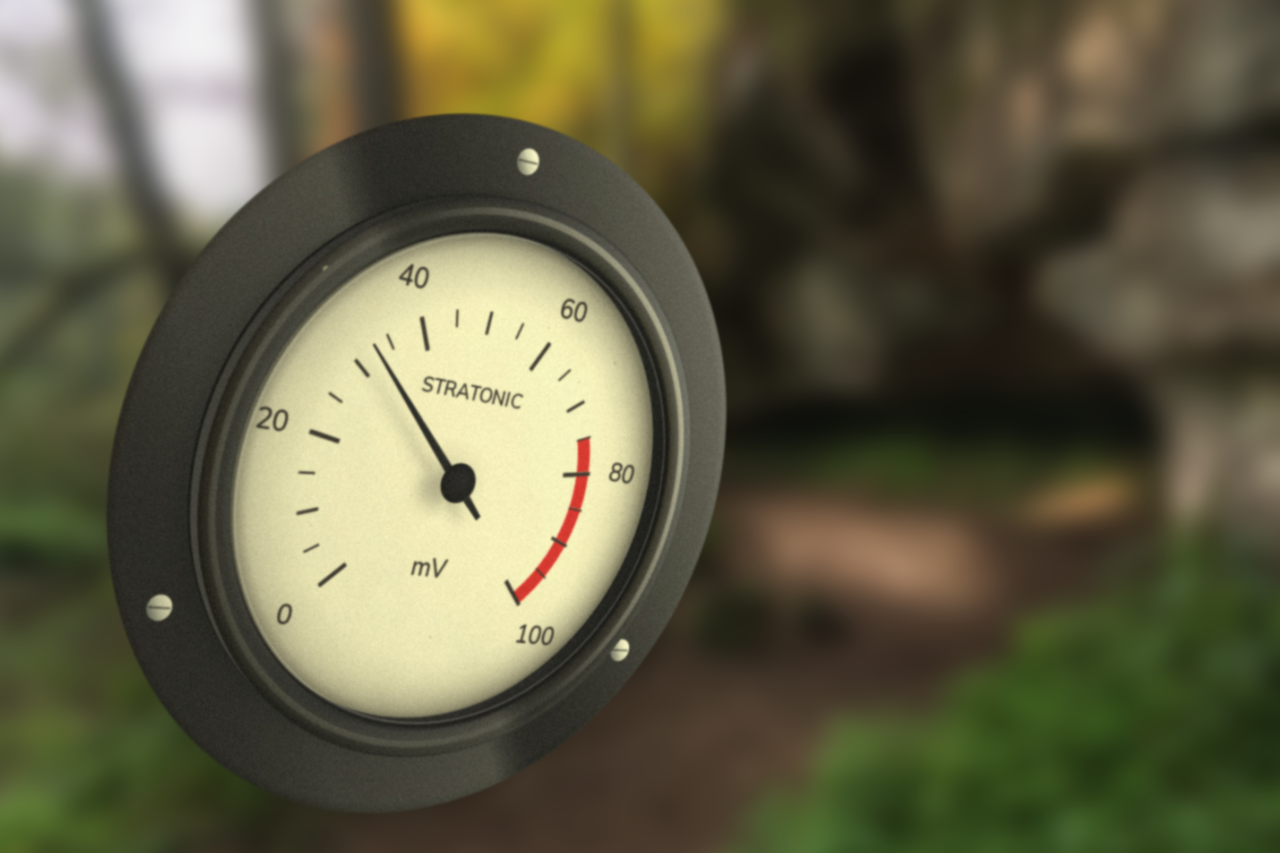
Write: 32.5 mV
